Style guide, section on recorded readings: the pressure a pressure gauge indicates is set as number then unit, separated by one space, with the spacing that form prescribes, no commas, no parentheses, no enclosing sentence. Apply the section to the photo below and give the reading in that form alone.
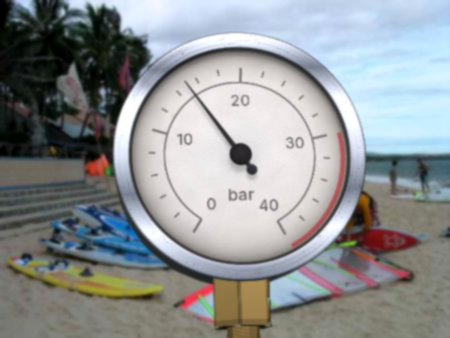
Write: 15 bar
